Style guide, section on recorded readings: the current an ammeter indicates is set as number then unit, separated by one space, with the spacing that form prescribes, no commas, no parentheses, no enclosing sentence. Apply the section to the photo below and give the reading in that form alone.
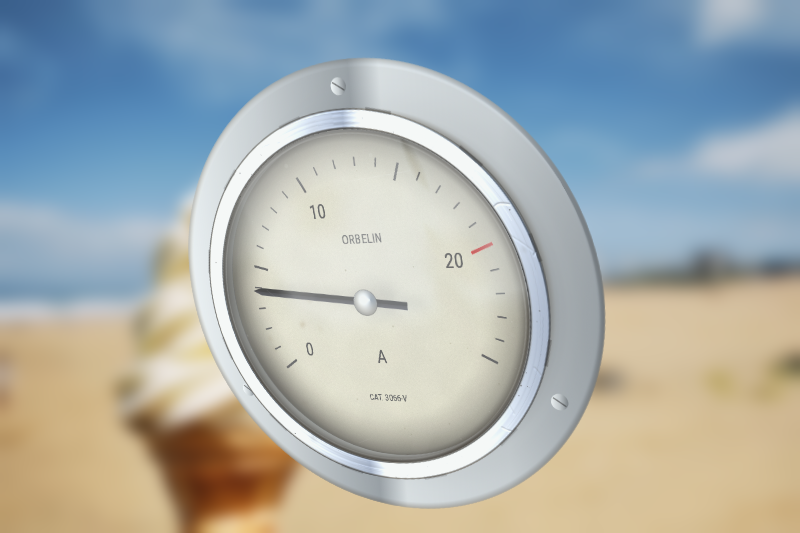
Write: 4 A
